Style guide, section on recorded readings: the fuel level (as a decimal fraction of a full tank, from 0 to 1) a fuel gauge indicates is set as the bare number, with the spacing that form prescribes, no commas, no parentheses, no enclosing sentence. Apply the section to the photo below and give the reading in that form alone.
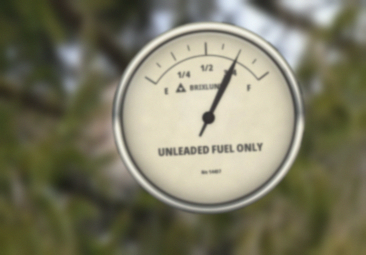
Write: 0.75
